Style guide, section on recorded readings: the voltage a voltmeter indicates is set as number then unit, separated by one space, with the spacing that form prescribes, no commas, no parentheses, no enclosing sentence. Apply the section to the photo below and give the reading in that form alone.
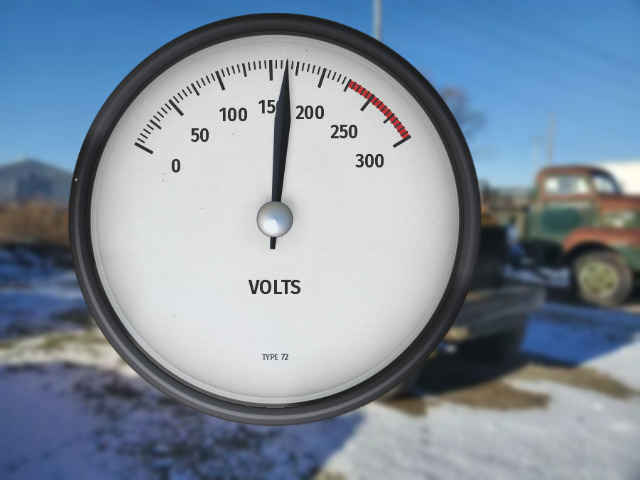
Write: 165 V
